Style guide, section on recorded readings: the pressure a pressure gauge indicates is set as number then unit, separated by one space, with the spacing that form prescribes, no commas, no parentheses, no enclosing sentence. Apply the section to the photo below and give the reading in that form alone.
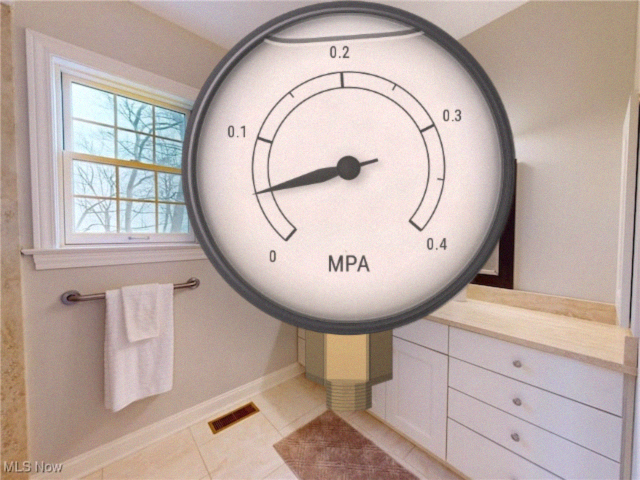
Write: 0.05 MPa
